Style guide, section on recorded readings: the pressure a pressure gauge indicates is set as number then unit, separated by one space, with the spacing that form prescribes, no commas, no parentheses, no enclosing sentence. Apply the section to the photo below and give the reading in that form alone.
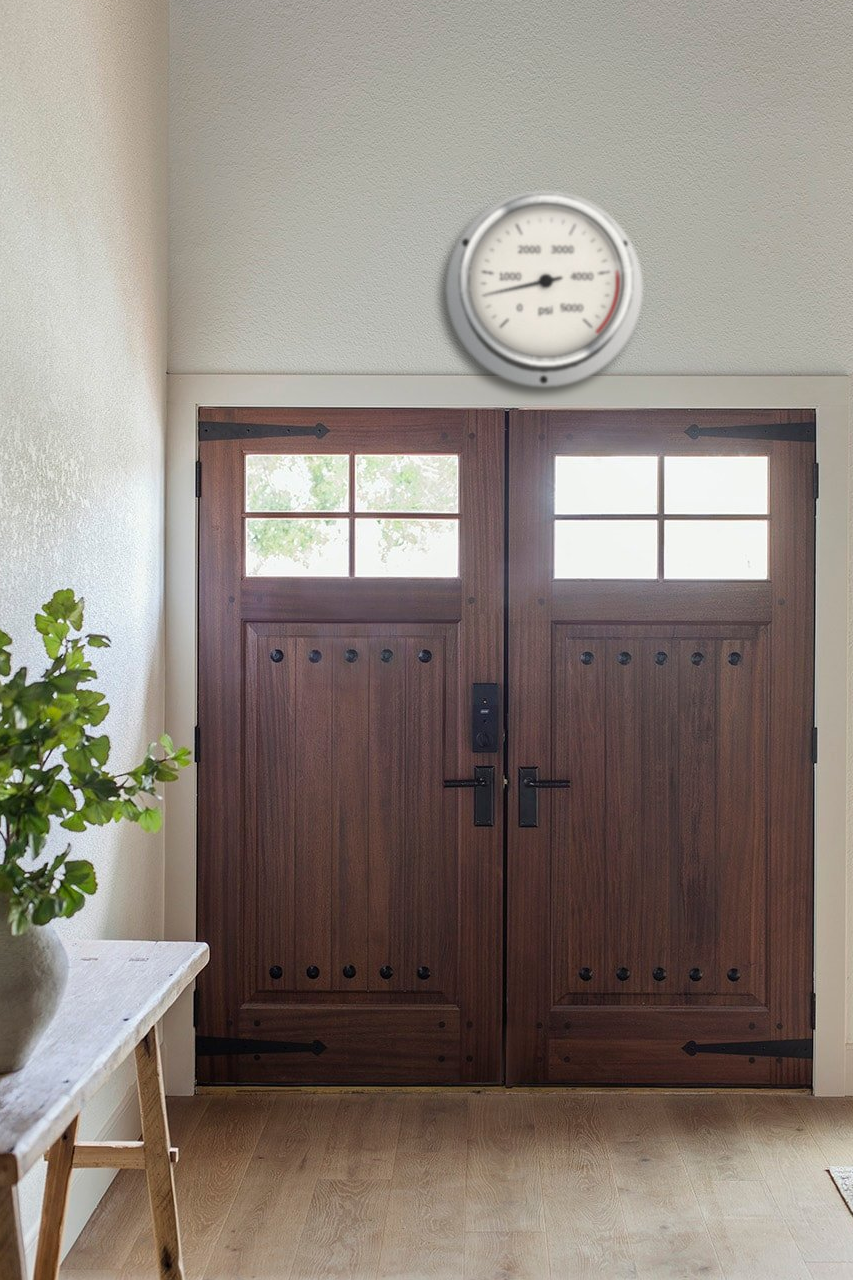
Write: 600 psi
